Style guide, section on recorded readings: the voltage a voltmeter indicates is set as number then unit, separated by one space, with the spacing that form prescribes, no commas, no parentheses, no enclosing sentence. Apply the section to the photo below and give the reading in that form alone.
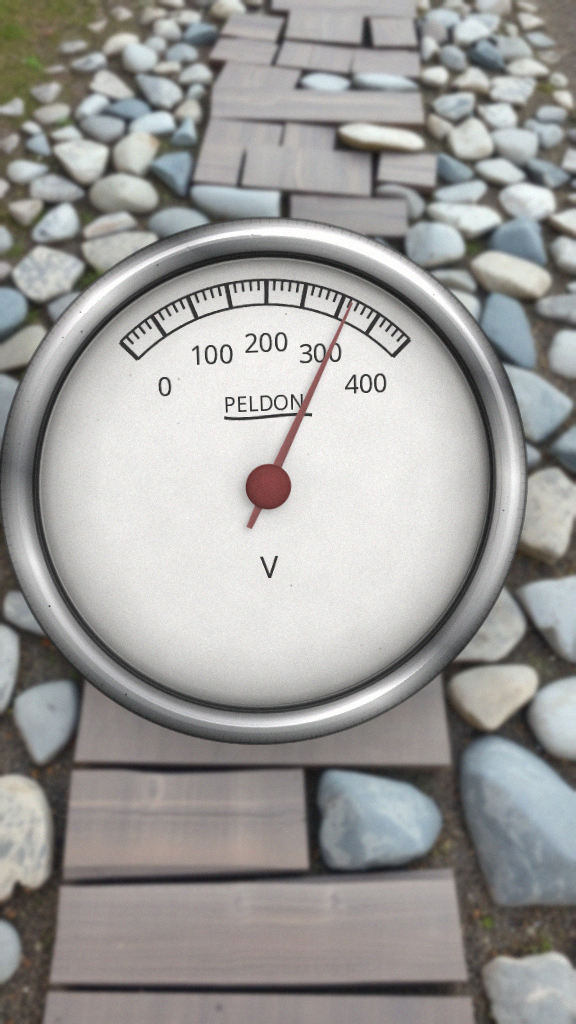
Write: 310 V
